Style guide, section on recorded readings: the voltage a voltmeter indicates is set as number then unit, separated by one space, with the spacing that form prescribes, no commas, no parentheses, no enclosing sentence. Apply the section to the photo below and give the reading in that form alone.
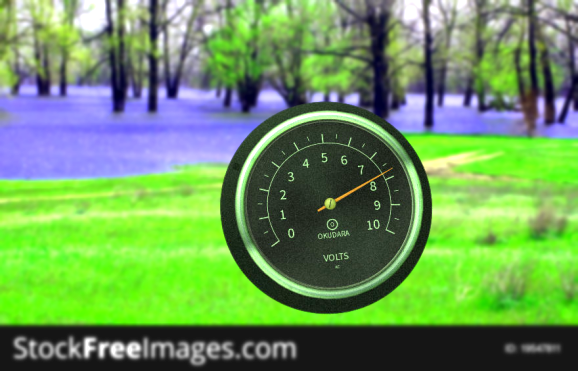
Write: 7.75 V
